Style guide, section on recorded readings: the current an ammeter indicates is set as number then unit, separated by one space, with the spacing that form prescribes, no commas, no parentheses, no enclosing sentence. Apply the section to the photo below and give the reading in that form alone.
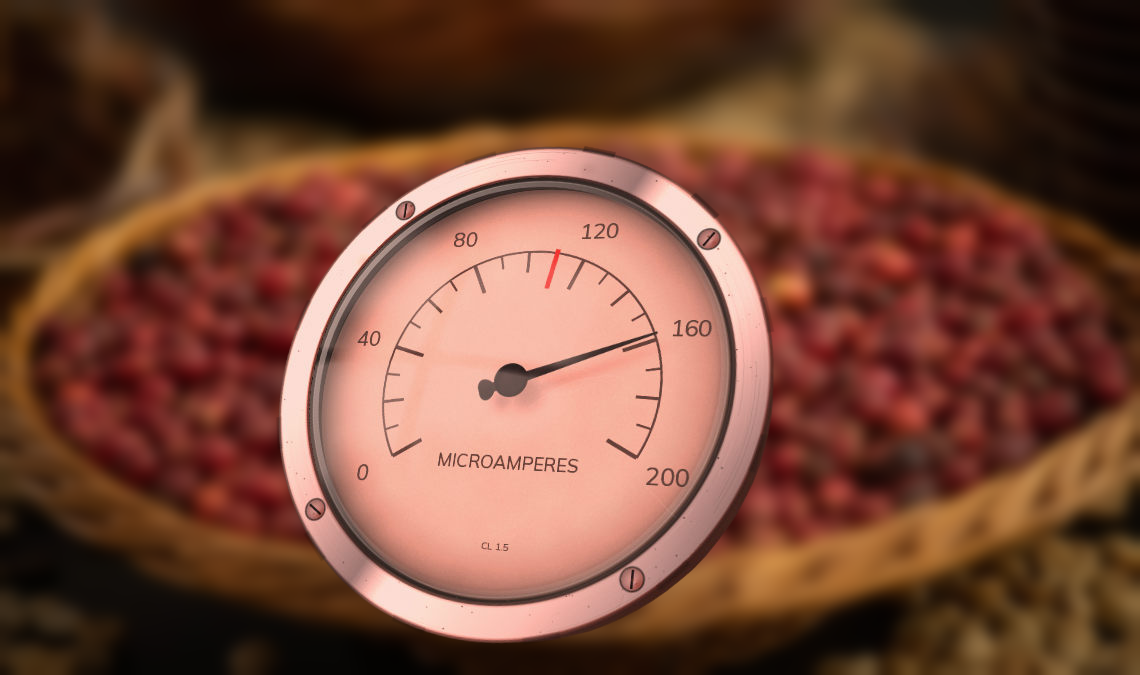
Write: 160 µA
